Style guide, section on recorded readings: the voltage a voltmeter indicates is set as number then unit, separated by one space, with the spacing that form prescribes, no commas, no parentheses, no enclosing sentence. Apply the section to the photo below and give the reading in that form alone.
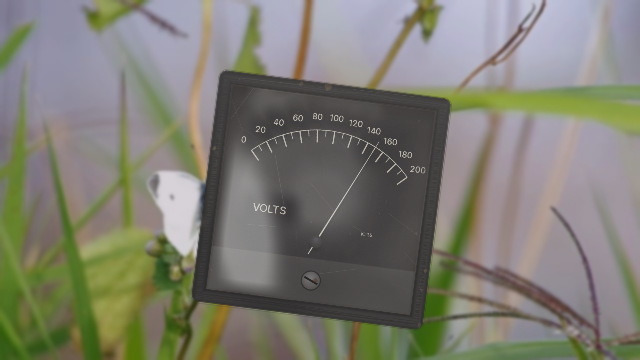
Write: 150 V
